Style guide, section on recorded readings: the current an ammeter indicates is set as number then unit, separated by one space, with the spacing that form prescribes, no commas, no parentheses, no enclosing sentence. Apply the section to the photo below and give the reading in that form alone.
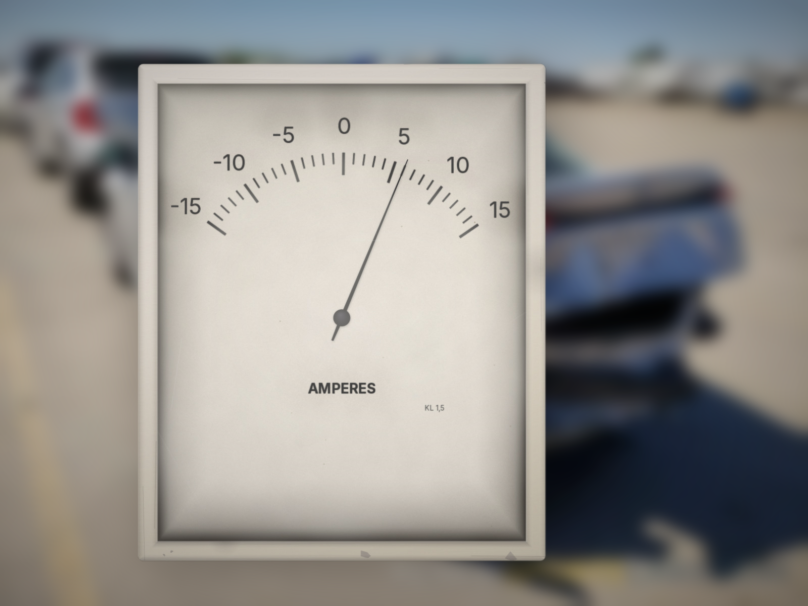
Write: 6 A
